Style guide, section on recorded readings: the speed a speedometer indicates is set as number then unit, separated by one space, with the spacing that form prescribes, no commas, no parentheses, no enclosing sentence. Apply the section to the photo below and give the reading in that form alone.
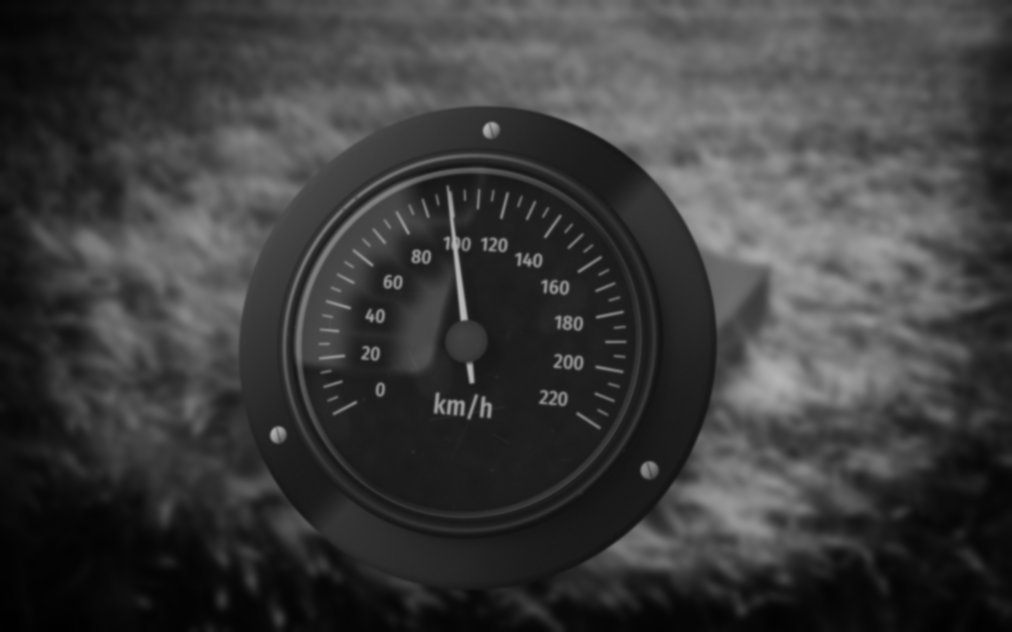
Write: 100 km/h
